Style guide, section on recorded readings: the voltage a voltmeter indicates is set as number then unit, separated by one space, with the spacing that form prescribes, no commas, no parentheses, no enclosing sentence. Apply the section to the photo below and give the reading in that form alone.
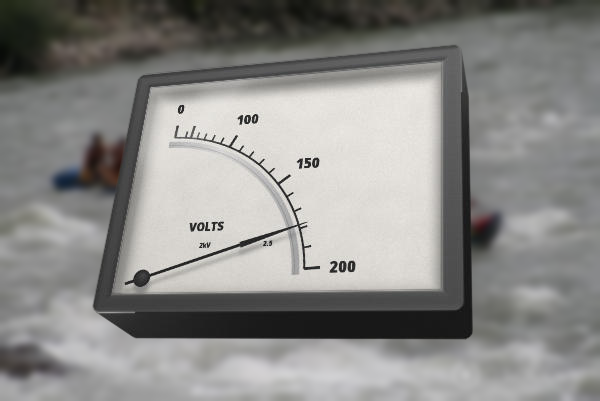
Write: 180 V
